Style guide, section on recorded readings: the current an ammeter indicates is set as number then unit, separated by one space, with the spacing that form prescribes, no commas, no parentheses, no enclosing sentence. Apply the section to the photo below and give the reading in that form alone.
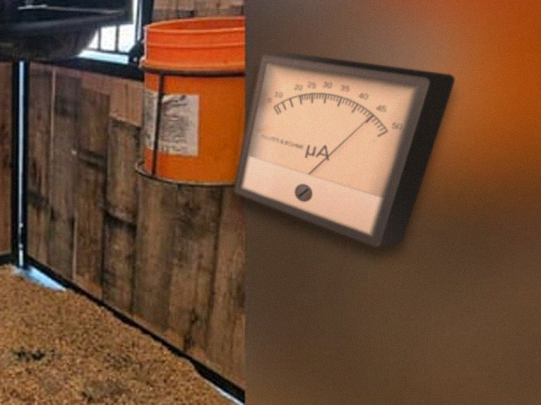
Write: 45 µA
